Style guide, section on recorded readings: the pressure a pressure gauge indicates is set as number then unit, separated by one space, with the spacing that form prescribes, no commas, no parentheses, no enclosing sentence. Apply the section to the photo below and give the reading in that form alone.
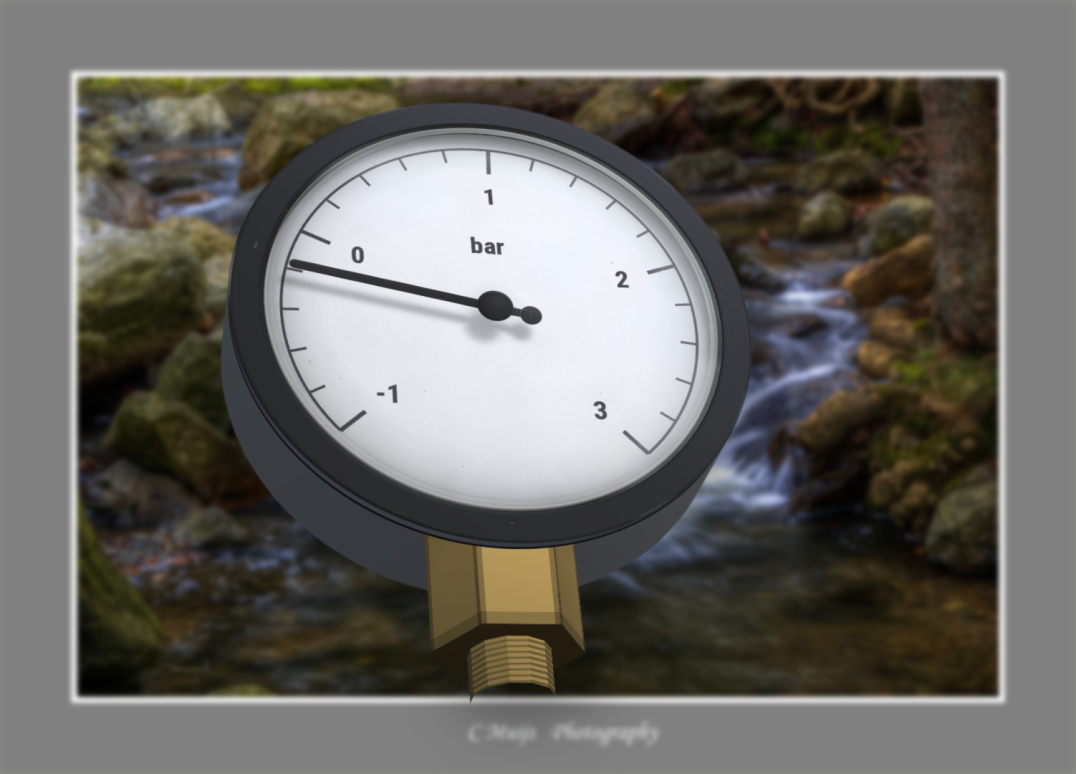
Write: -0.2 bar
